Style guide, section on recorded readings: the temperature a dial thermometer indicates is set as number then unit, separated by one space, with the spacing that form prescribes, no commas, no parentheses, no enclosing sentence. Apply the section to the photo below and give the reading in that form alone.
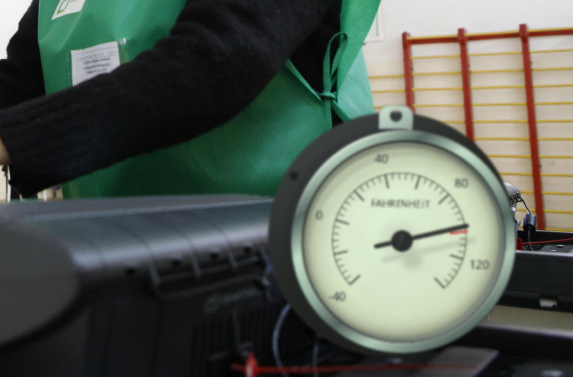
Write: 100 °F
